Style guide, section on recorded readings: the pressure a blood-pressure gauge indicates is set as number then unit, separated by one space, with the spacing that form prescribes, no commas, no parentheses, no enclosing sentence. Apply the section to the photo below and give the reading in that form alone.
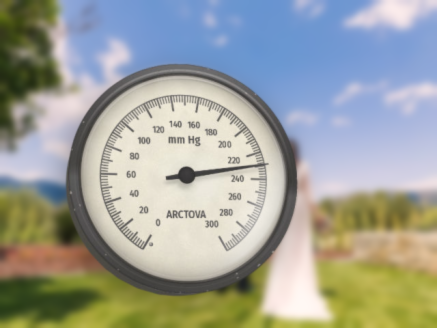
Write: 230 mmHg
